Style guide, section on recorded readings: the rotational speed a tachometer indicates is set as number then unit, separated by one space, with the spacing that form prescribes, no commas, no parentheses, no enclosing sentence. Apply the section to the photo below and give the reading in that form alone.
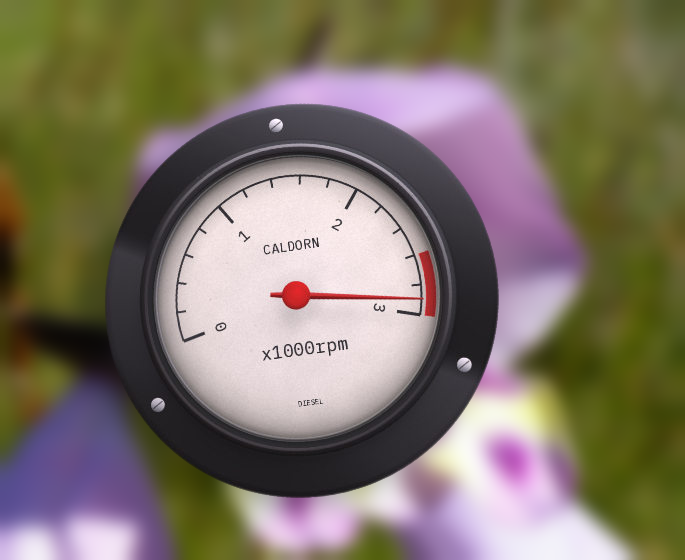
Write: 2900 rpm
